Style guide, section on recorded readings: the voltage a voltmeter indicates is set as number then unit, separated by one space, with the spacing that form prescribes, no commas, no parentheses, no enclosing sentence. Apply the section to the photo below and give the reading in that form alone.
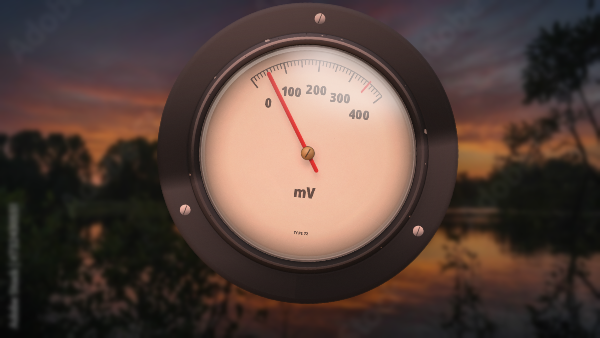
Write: 50 mV
